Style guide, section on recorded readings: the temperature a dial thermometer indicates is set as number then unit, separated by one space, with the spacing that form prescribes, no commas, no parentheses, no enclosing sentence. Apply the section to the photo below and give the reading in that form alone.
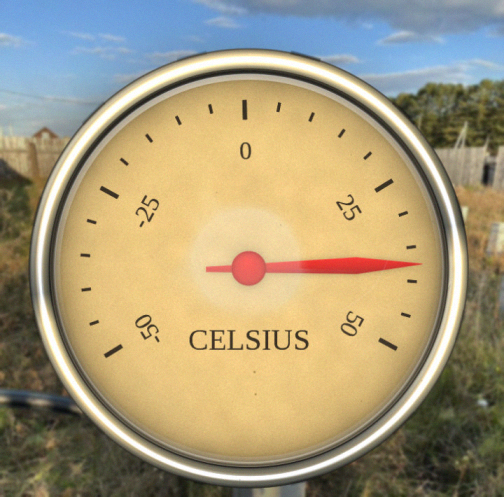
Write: 37.5 °C
